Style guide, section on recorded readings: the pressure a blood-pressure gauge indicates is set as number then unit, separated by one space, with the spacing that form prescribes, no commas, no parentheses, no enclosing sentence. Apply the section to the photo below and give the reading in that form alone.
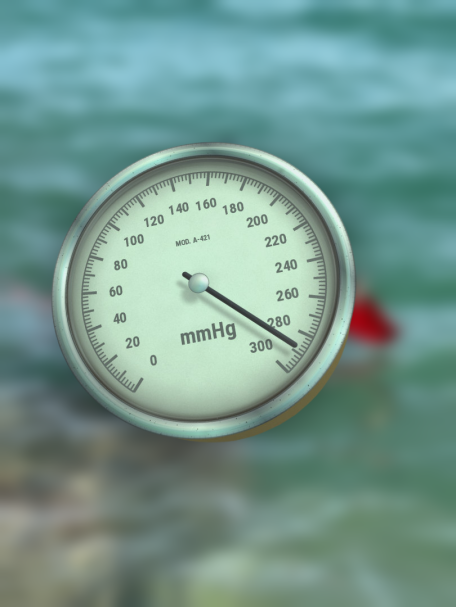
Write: 288 mmHg
